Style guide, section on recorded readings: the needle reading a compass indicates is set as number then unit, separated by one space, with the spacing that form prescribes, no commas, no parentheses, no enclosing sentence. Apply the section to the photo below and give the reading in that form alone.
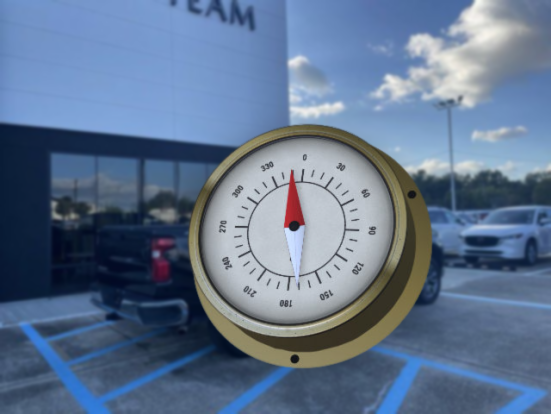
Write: 350 °
